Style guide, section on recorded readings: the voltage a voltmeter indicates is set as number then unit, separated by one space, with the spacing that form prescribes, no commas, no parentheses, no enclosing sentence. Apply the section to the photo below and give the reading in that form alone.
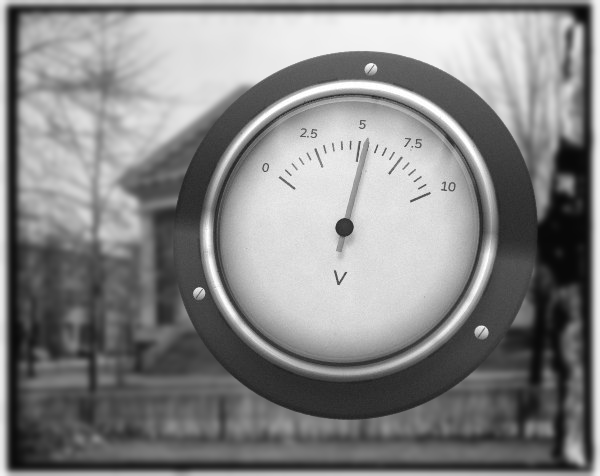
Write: 5.5 V
